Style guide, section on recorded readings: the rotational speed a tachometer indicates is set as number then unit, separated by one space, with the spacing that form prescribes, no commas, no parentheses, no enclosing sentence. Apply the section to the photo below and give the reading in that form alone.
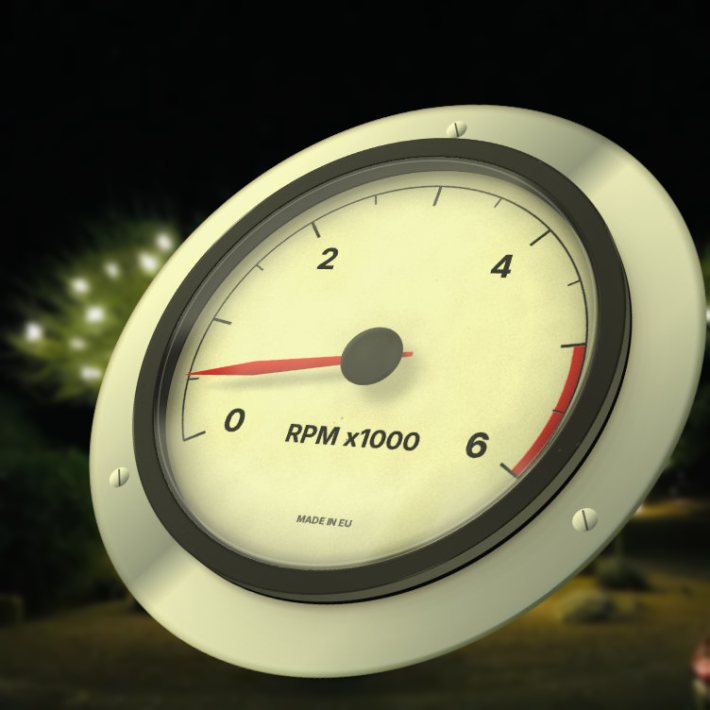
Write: 500 rpm
